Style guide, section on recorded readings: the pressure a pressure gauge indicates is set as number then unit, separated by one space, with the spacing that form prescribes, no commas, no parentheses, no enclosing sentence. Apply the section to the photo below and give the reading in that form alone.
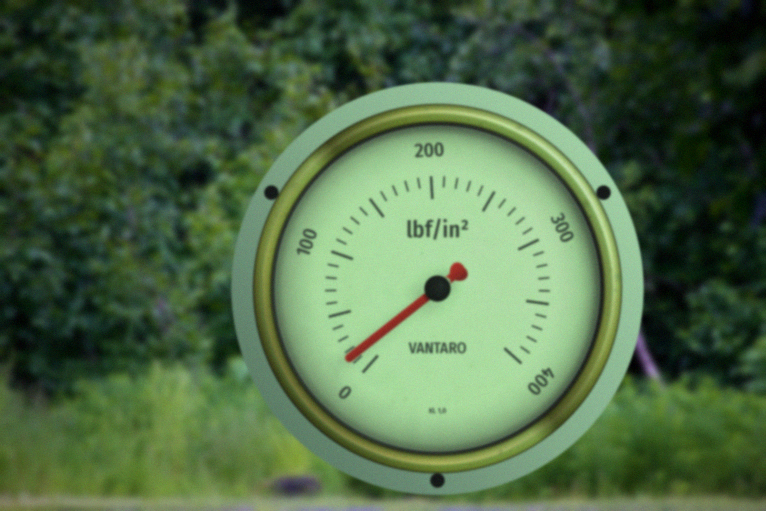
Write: 15 psi
